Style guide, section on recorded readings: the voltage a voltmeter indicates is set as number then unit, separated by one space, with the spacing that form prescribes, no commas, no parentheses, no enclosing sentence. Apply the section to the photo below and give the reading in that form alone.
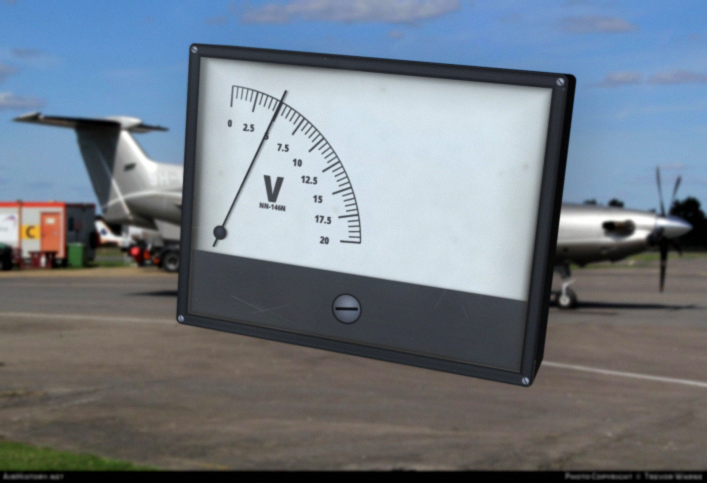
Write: 5 V
